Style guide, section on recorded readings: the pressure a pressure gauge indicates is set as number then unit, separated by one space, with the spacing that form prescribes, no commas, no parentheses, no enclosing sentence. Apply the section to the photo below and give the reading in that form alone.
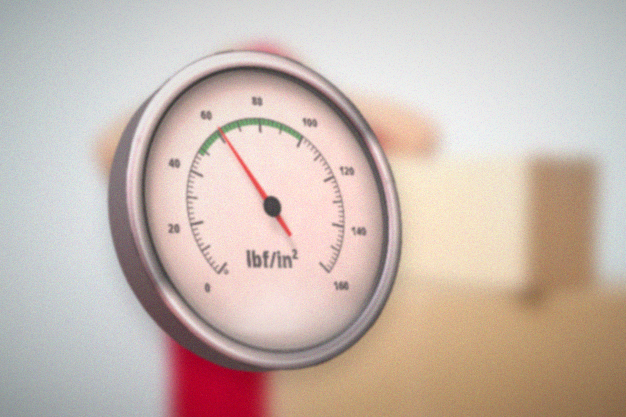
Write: 60 psi
